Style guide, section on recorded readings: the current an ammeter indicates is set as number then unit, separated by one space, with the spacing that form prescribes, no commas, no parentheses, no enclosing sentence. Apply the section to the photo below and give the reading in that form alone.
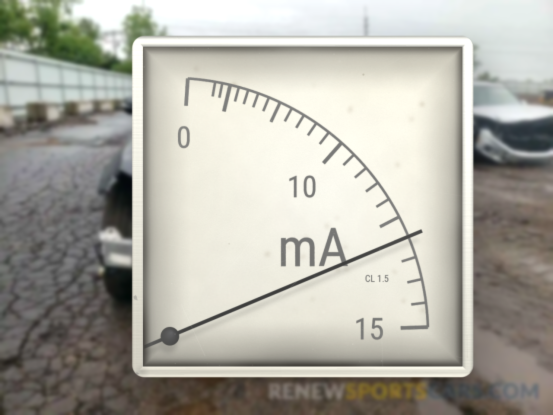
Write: 13 mA
